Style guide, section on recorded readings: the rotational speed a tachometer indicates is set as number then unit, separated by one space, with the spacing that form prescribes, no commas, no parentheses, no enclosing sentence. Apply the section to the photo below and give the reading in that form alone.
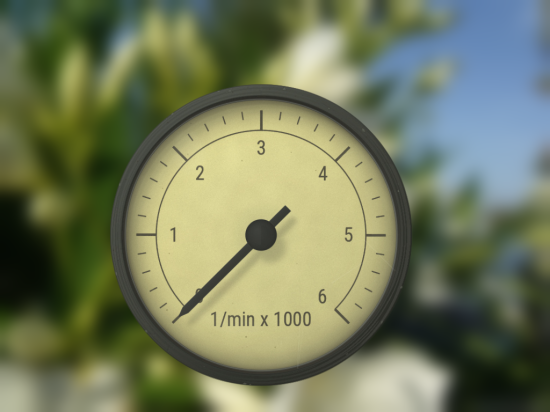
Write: 0 rpm
